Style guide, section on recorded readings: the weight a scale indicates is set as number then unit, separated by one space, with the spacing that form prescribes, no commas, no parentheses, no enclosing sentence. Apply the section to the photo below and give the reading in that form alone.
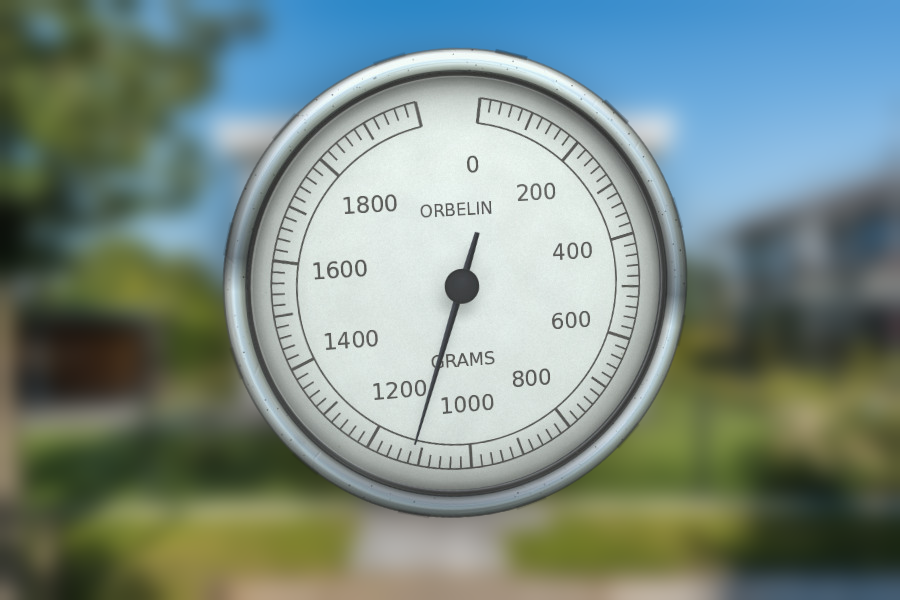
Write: 1120 g
